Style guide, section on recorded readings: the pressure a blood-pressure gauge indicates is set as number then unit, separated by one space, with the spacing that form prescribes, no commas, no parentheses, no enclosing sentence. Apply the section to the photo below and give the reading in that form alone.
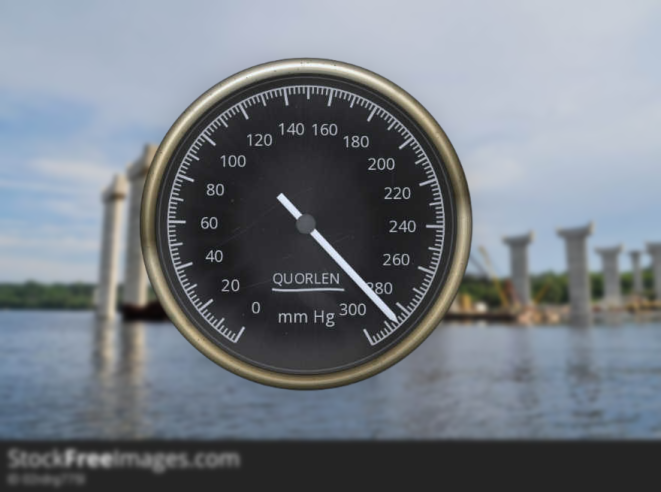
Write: 286 mmHg
